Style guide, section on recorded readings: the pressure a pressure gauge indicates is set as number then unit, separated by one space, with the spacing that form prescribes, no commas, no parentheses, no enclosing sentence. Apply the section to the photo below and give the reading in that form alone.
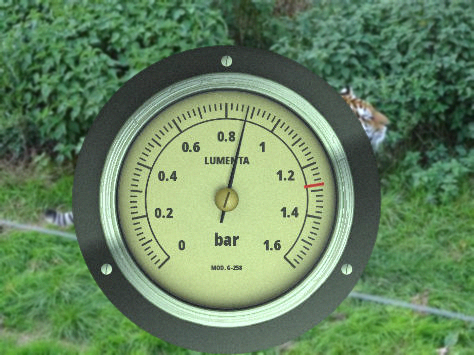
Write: 0.88 bar
